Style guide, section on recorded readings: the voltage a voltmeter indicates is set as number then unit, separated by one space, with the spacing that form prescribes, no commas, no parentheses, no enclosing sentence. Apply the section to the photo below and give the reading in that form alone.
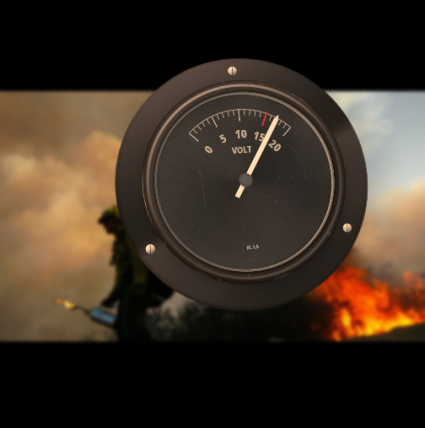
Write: 17 V
